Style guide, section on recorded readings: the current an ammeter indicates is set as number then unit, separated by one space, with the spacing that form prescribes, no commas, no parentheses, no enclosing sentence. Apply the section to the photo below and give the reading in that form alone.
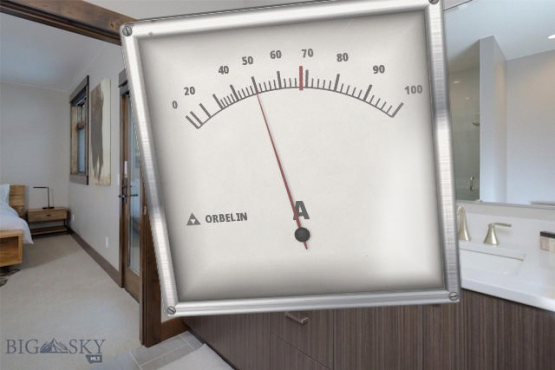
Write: 50 A
